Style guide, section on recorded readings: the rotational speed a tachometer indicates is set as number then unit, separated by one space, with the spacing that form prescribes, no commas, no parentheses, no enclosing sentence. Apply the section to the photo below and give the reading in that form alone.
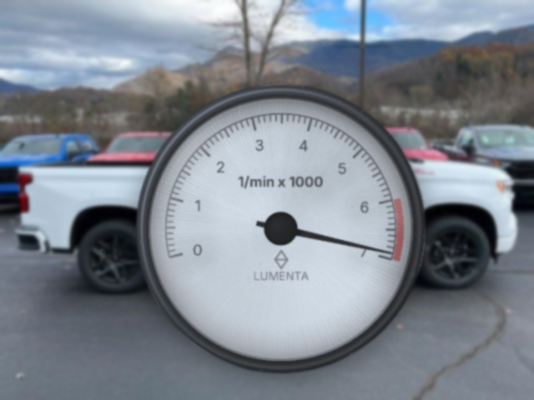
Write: 6900 rpm
